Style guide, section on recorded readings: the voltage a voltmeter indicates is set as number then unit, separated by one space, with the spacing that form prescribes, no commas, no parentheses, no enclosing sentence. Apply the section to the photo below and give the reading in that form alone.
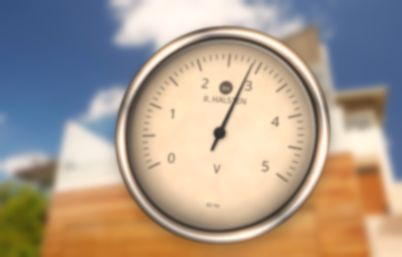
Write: 2.9 V
